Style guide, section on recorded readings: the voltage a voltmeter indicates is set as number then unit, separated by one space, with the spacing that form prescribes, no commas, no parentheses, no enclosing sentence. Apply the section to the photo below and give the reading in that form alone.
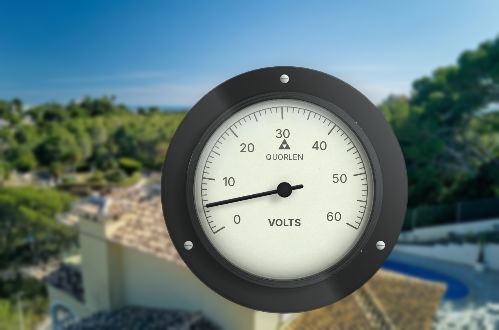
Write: 5 V
